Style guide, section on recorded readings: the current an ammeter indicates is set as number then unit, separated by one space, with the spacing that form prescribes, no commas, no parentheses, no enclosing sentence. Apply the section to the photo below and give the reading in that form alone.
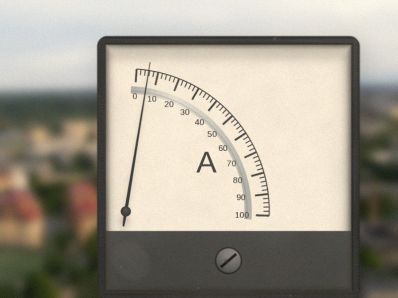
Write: 6 A
